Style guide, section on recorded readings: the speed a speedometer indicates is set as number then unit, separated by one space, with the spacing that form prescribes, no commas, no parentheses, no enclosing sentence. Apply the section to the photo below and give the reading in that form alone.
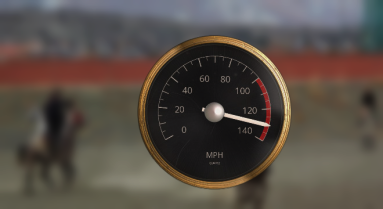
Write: 130 mph
